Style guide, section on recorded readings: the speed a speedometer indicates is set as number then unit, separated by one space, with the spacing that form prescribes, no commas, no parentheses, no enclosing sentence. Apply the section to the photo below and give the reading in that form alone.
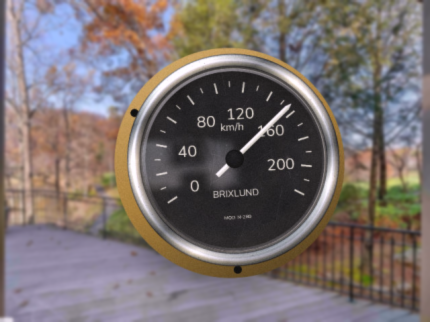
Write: 155 km/h
